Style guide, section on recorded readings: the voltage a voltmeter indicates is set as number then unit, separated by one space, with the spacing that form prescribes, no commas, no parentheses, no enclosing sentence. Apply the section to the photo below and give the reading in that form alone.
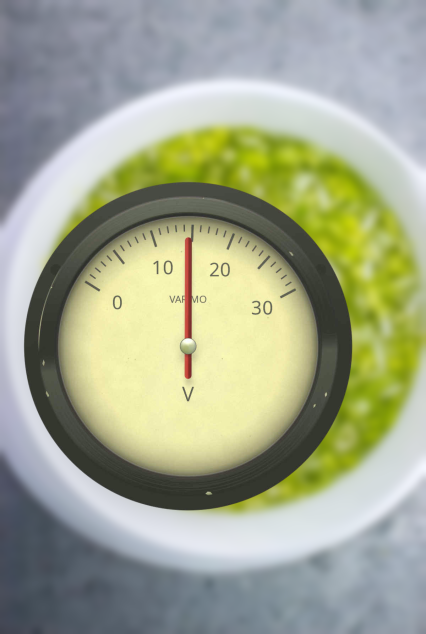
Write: 14.5 V
